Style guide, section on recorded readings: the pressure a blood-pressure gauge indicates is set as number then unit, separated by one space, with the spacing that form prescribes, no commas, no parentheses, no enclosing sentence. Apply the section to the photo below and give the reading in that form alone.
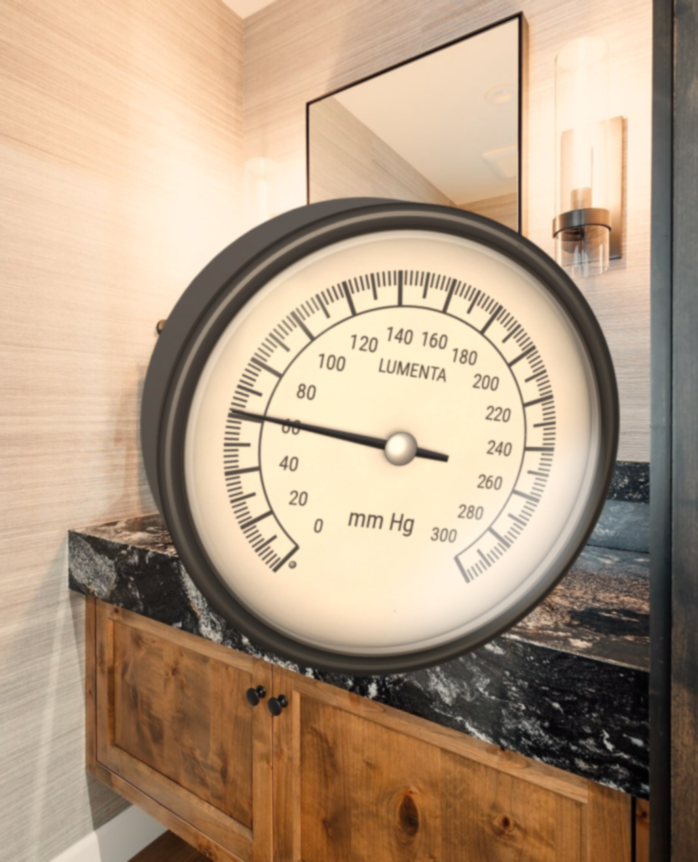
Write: 62 mmHg
